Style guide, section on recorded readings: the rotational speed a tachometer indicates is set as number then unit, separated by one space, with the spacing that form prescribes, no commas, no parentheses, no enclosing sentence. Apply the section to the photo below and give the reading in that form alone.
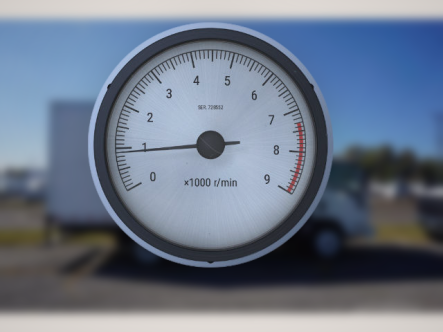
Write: 900 rpm
